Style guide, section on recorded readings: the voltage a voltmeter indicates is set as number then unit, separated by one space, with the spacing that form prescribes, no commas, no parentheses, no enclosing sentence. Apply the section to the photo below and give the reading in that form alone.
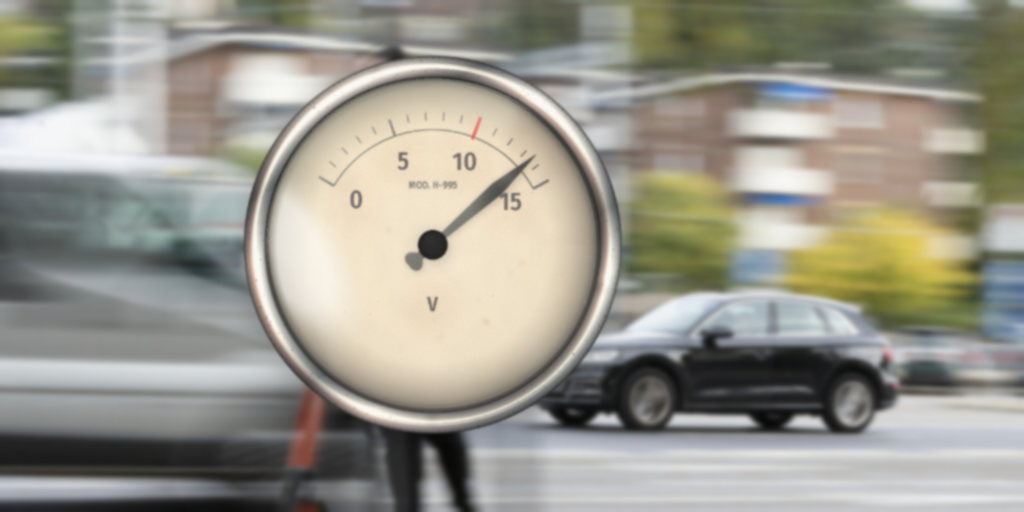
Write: 13.5 V
